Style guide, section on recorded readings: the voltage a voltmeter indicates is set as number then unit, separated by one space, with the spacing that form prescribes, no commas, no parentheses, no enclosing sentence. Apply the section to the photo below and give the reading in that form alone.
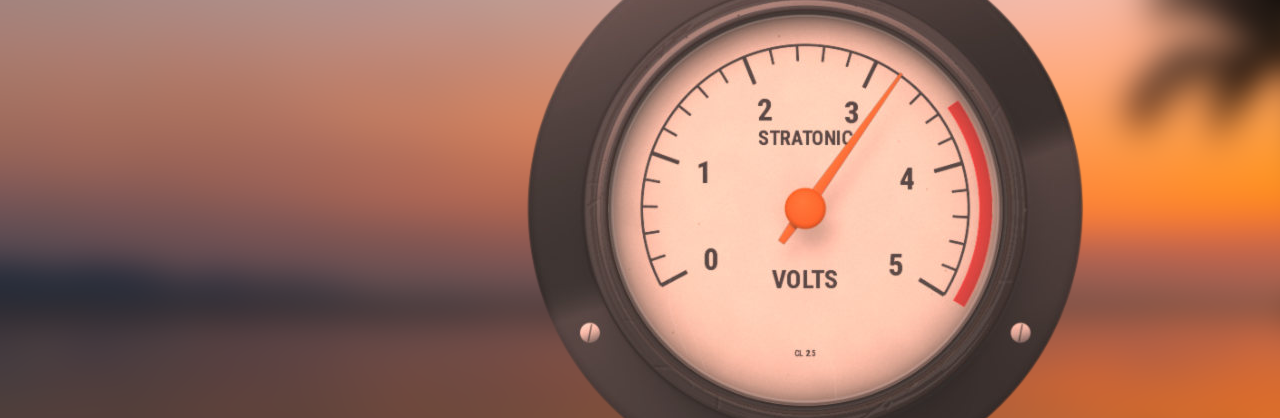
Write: 3.2 V
